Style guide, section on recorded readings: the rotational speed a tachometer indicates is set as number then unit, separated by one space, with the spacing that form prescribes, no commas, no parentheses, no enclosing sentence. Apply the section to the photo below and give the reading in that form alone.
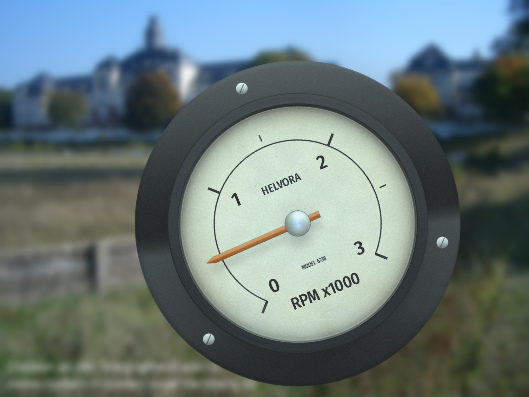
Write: 500 rpm
